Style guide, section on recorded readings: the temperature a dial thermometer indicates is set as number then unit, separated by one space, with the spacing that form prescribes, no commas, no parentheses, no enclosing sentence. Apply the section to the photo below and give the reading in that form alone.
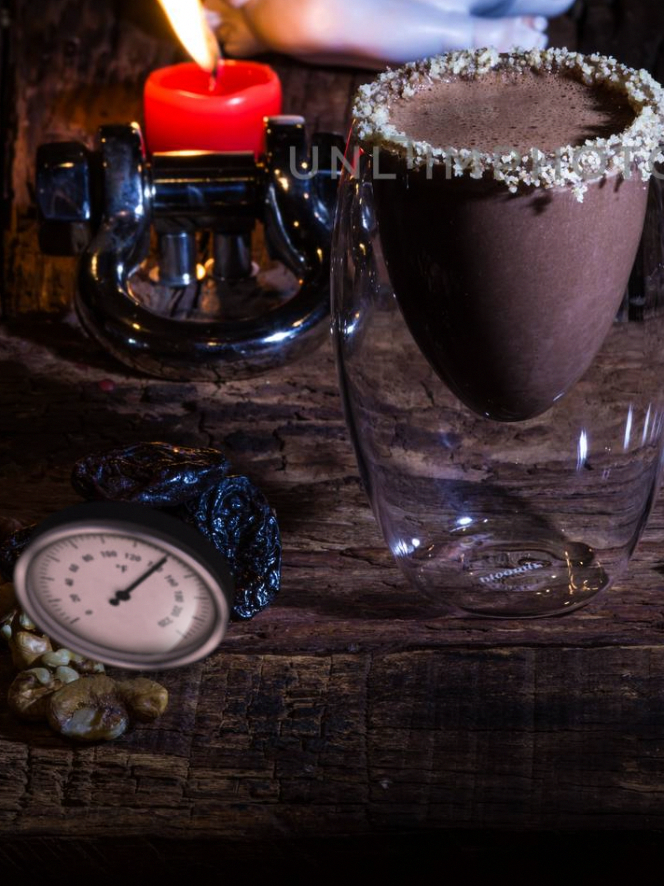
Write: 140 °F
